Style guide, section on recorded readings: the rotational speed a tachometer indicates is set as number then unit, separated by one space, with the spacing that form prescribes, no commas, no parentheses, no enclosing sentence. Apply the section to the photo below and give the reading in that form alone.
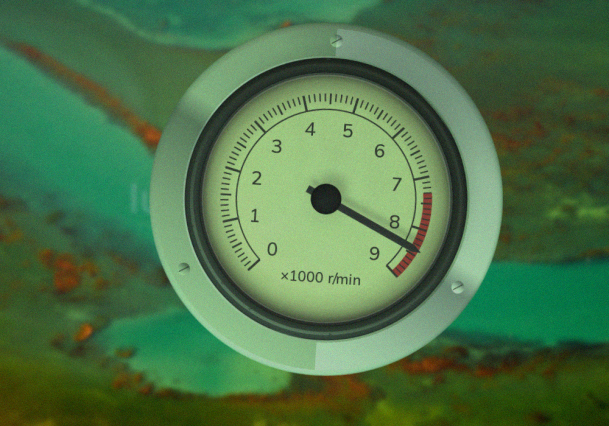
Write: 8400 rpm
